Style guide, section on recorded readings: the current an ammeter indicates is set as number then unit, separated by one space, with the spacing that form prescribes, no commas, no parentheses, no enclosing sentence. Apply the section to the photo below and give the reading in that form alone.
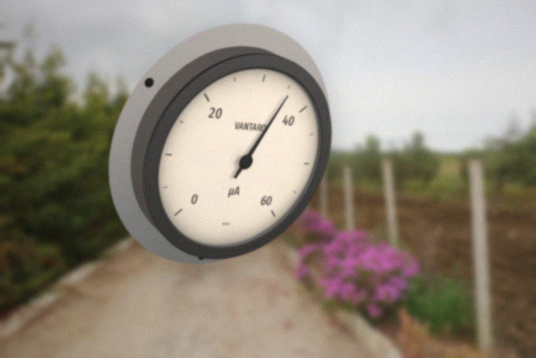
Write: 35 µA
